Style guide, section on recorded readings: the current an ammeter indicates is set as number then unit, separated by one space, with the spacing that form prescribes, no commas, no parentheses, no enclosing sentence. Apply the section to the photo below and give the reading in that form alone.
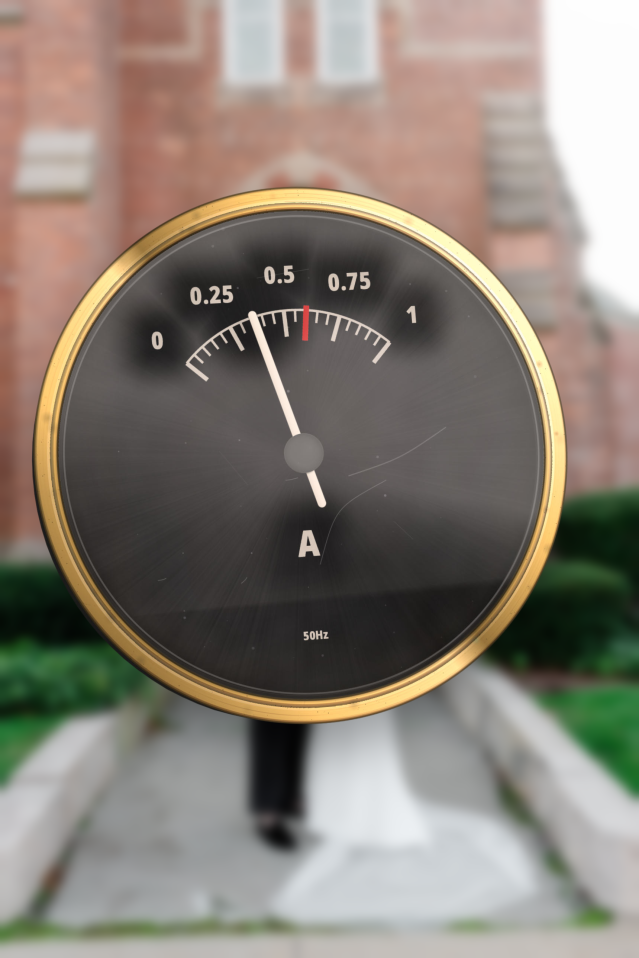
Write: 0.35 A
